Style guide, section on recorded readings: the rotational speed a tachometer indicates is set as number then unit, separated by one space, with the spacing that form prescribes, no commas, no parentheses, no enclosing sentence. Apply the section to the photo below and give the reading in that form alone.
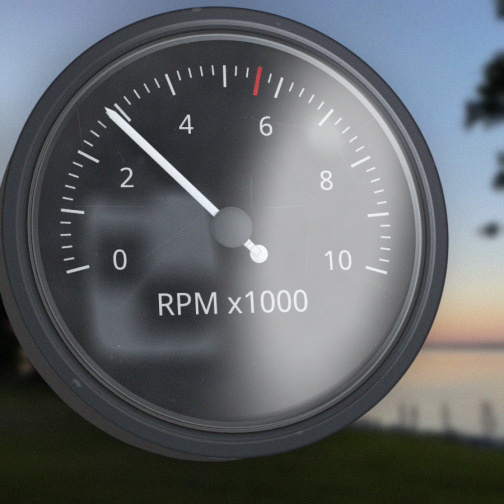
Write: 2800 rpm
